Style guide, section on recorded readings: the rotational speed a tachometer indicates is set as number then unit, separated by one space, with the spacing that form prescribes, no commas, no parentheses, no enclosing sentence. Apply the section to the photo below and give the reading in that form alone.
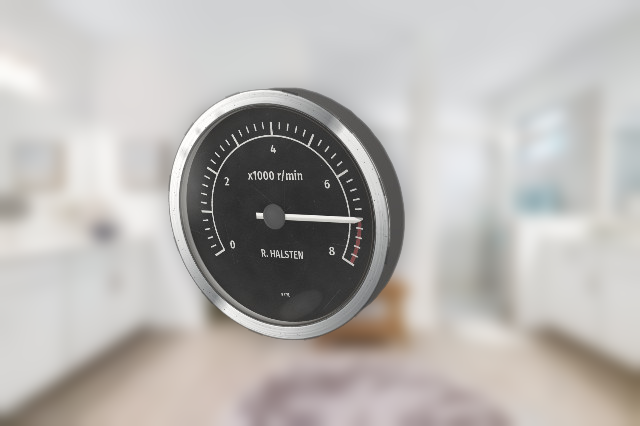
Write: 7000 rpm
